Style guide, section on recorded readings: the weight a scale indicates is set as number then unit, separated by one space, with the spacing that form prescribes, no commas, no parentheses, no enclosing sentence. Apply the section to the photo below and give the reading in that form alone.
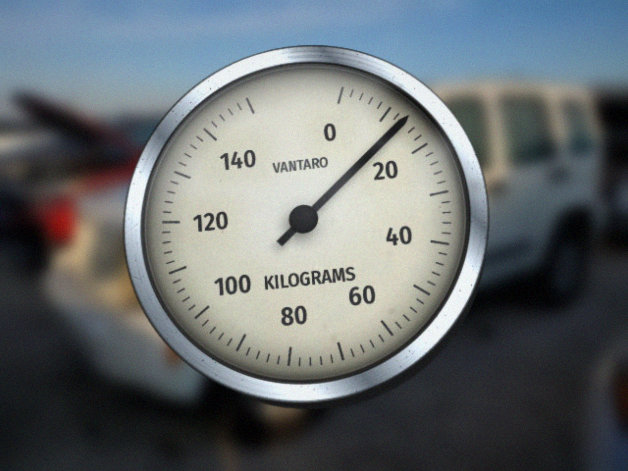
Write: 14 kg
